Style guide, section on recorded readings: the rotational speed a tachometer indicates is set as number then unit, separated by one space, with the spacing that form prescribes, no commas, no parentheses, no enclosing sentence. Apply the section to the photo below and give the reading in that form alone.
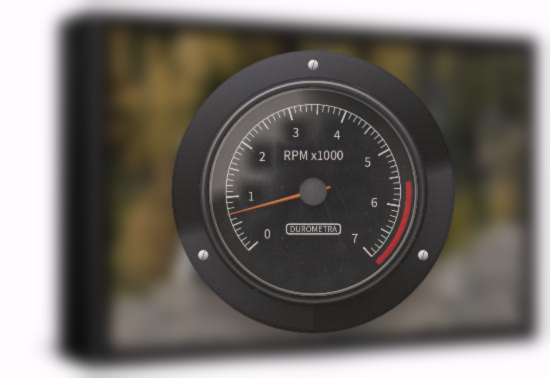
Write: 700 rpm
